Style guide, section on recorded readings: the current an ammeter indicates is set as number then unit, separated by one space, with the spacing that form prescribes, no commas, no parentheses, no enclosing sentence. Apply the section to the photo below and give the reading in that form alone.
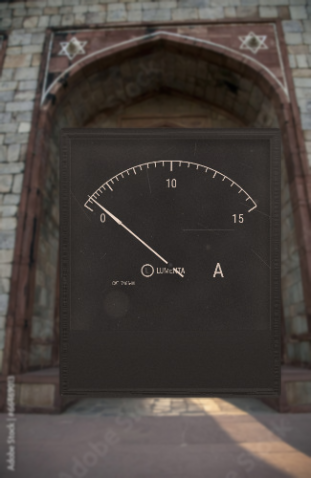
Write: 2.5 A
